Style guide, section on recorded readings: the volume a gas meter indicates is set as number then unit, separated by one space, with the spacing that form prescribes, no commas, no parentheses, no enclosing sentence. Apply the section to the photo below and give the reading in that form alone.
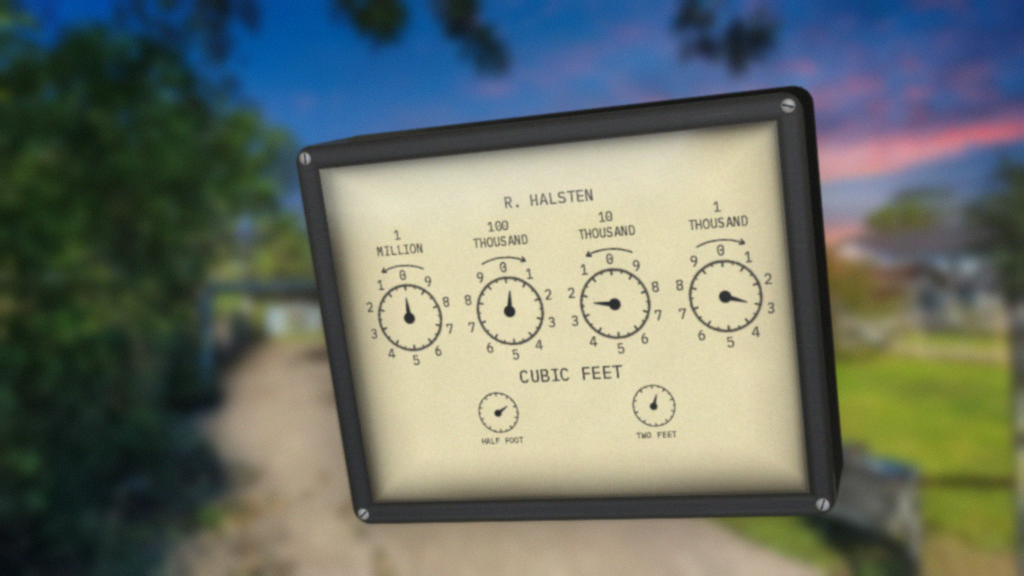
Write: 2300 ft³
